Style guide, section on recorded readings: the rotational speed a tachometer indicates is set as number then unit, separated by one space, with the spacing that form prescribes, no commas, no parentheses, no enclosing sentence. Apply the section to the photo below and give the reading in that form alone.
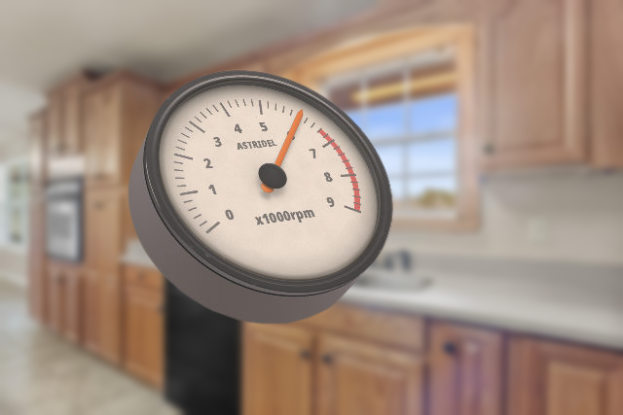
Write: 6000 rpm
